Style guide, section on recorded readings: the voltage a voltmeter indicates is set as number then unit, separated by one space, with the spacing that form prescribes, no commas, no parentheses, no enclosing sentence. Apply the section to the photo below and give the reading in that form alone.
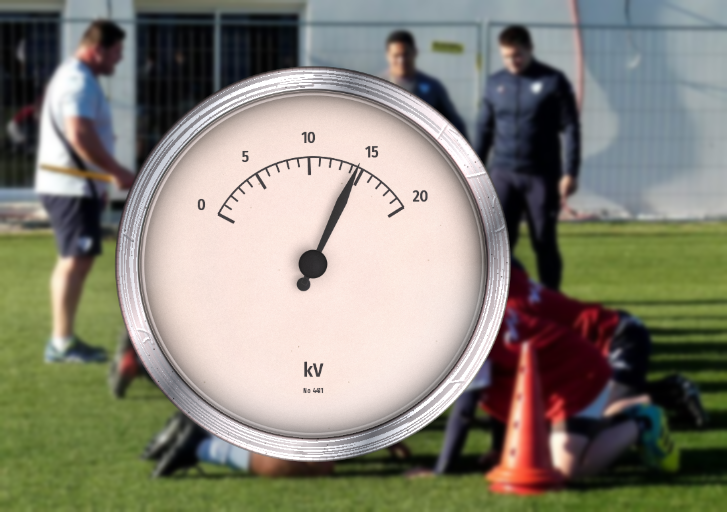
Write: 14.5 kV
